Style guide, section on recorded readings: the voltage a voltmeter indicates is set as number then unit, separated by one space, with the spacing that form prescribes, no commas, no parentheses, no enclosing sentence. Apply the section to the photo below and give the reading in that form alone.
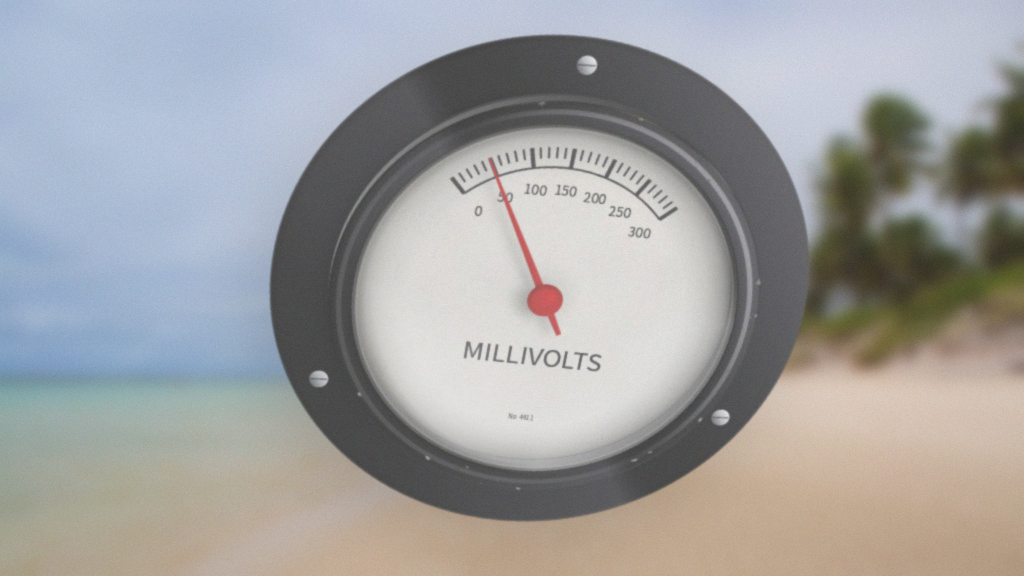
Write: 50 mV
